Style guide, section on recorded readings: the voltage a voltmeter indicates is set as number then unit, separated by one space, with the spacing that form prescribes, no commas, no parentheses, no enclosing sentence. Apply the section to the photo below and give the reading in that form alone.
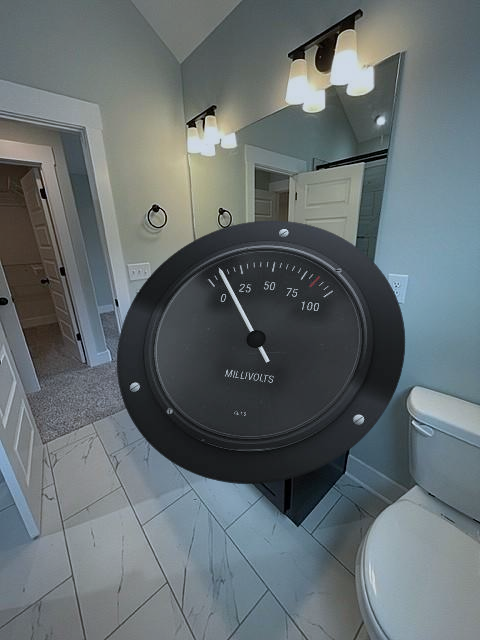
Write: 10 mV
